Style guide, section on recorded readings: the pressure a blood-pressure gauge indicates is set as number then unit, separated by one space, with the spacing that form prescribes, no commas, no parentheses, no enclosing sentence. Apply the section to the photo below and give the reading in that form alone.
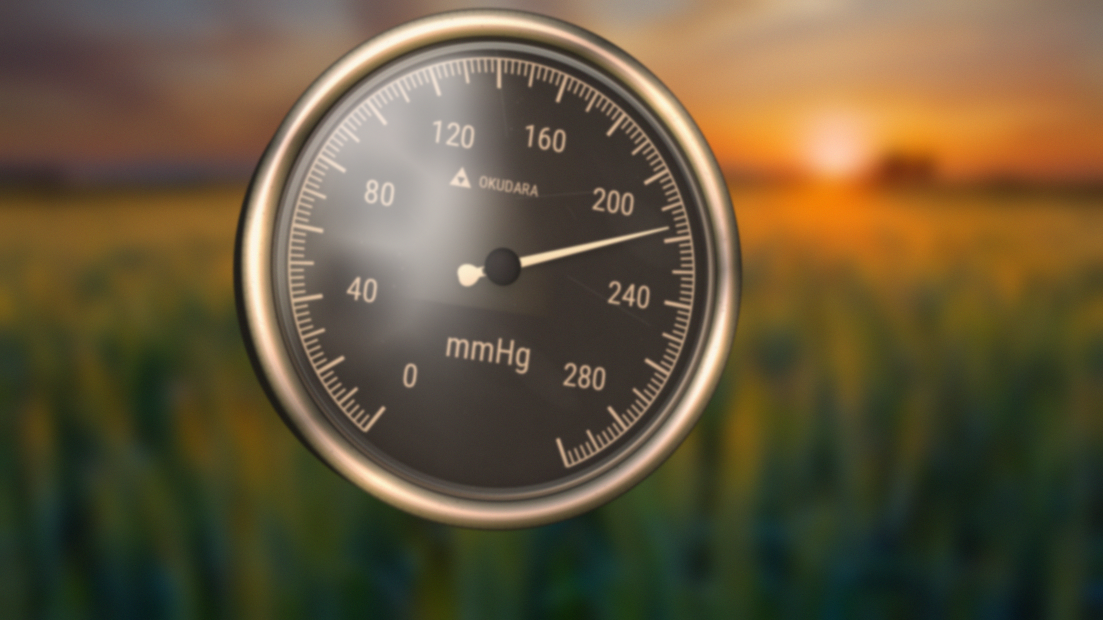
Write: 216 mmHg
